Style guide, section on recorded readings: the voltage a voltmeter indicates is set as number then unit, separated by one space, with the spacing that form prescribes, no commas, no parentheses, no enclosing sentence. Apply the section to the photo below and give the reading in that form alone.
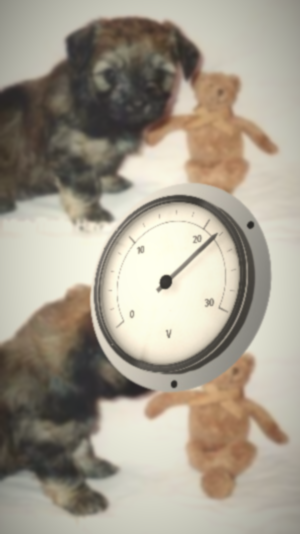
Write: 22 V
